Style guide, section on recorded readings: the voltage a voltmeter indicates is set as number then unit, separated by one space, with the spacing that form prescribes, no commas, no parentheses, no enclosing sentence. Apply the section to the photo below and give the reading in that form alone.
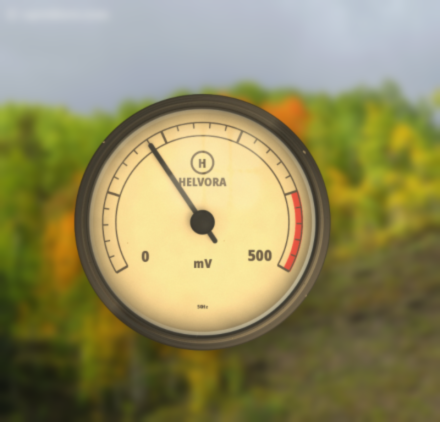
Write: 180 mV
